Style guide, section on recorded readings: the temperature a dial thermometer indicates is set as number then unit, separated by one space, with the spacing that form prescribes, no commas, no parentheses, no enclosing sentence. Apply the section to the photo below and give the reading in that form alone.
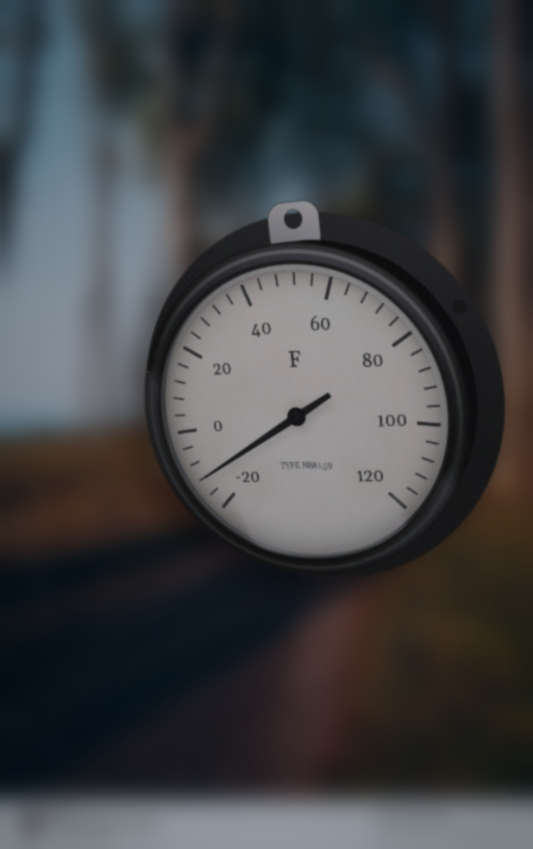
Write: -12 °F
